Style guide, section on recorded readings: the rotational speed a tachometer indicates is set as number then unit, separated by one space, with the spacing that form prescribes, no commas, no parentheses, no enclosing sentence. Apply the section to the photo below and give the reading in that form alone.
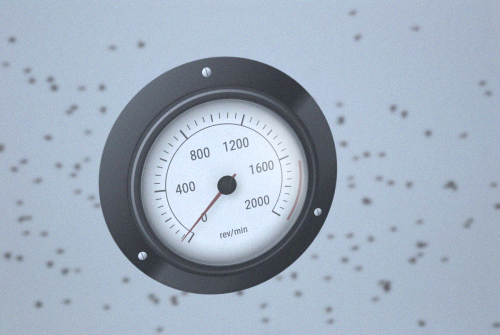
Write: 50 rpm
